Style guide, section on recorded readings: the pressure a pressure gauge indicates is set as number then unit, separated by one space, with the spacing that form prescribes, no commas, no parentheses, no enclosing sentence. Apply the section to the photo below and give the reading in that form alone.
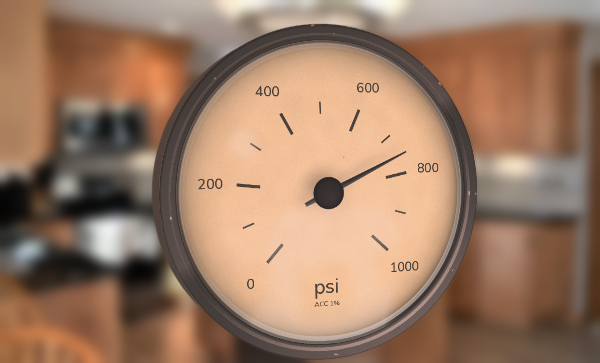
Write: 750 psi
